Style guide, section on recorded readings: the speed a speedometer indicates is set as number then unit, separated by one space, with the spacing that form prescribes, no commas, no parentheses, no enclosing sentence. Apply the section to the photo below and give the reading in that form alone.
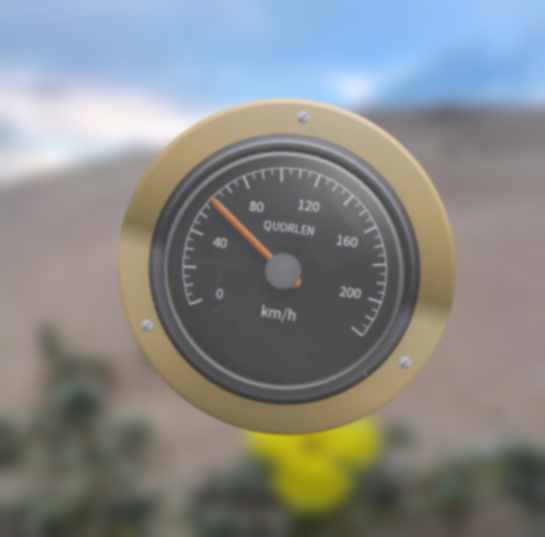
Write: 60 km/h
